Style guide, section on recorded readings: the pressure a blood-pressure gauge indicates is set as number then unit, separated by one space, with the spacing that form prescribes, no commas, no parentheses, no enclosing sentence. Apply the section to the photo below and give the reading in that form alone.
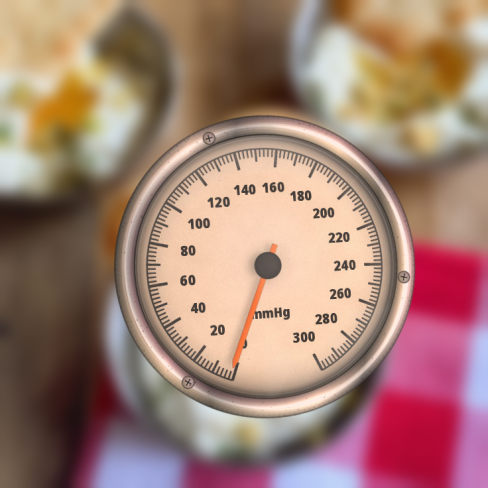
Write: 2 mmHg
